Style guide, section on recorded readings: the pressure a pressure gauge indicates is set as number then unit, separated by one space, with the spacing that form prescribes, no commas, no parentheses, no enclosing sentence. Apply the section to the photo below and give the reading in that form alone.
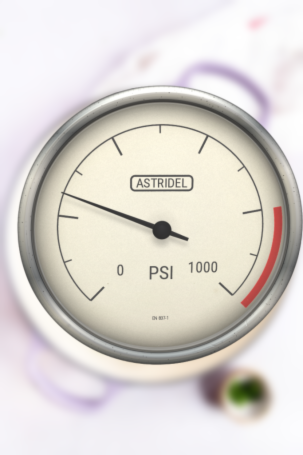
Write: 250 psi
